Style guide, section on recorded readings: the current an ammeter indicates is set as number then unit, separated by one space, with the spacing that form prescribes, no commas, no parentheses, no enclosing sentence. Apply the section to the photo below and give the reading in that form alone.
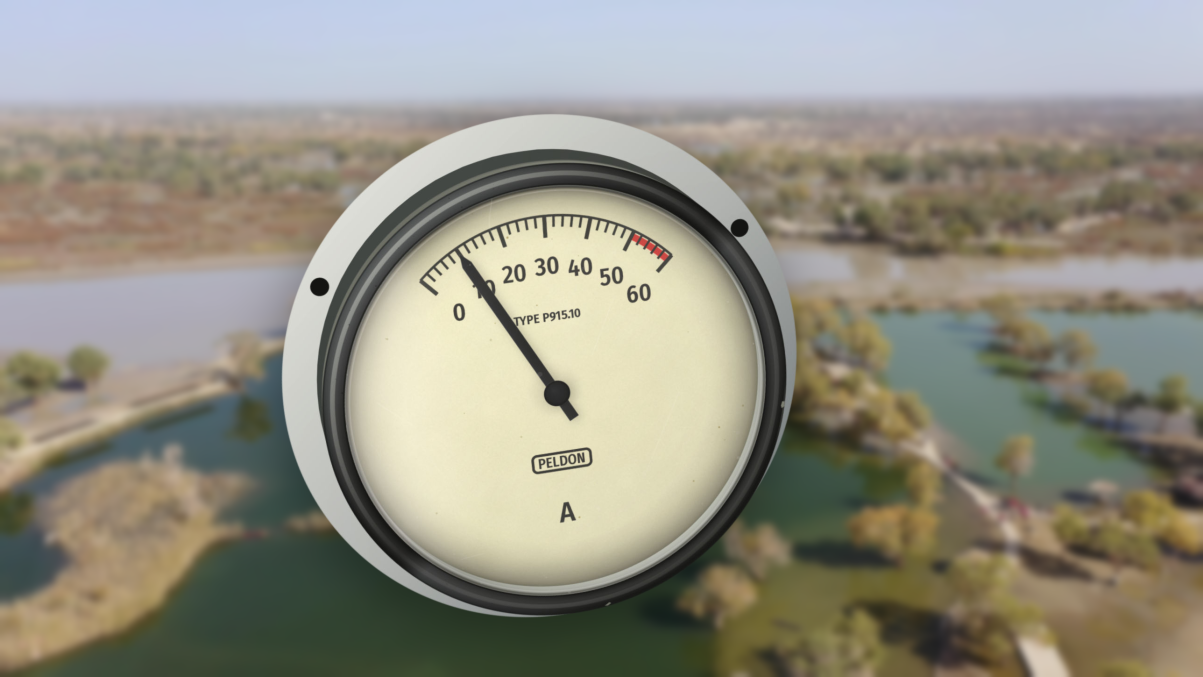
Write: 10 A
